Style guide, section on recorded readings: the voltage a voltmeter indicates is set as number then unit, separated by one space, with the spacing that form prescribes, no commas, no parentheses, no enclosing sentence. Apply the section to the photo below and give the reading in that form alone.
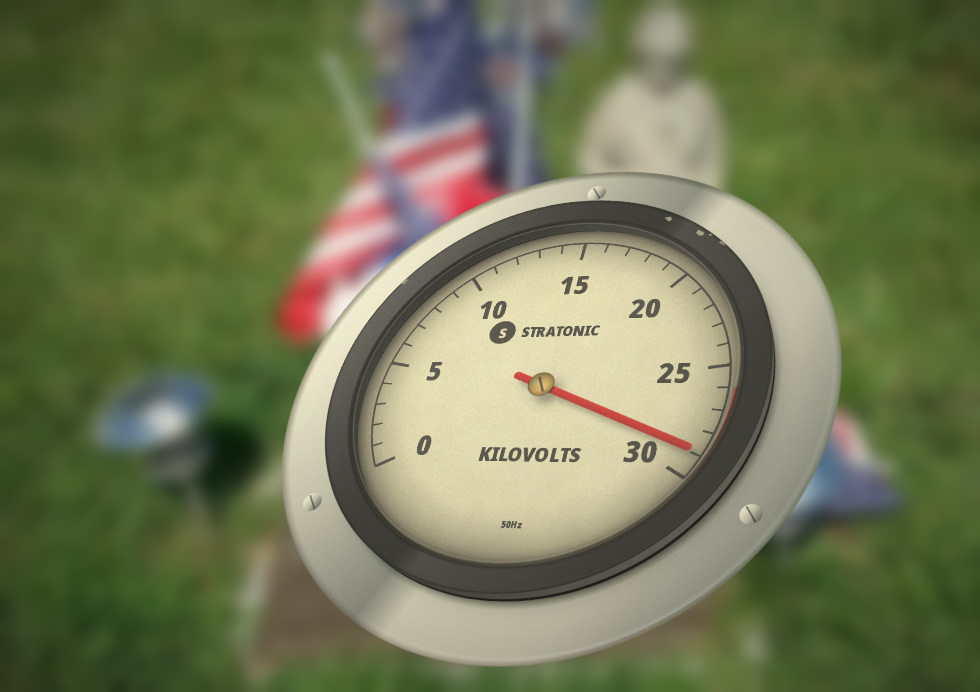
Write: 29 kV
